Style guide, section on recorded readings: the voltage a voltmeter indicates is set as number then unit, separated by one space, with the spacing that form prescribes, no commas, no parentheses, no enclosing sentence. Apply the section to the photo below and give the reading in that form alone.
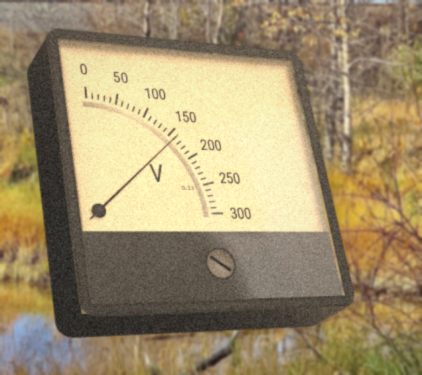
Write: 160 V
